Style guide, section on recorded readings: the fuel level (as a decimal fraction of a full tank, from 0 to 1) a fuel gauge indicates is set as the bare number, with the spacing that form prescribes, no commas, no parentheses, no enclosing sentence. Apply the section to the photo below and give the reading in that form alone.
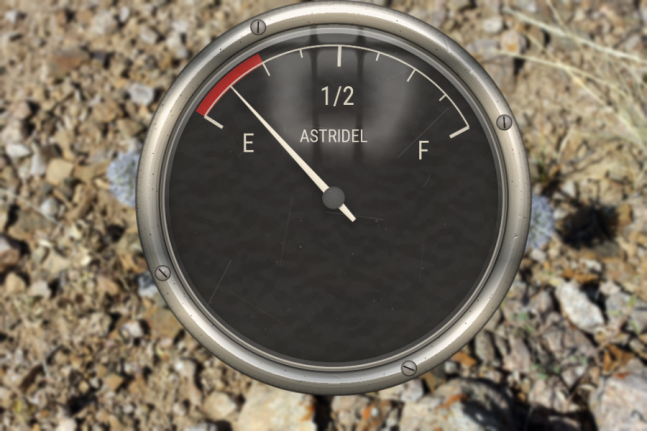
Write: 0.125
